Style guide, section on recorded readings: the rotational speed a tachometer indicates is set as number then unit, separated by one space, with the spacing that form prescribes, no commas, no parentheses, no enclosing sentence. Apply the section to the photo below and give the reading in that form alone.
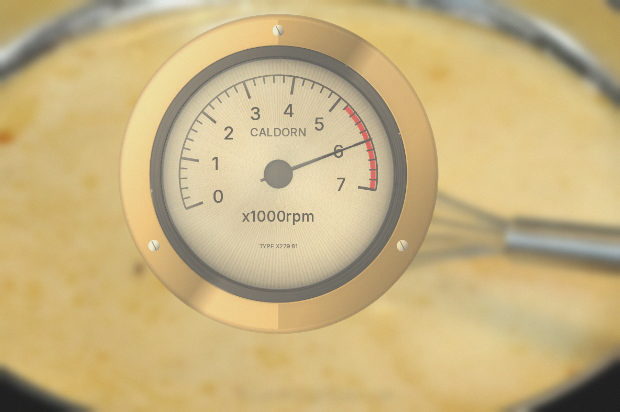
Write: 6000 rpm
